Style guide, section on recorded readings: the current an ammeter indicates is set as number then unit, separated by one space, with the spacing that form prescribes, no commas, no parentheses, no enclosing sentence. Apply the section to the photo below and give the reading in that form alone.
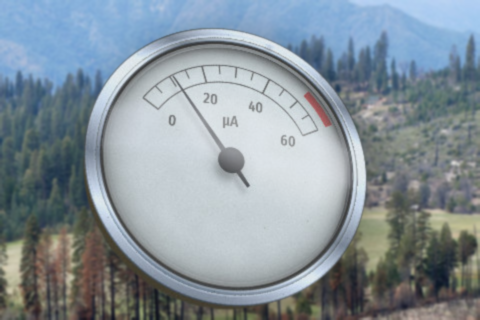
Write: 10 µA
